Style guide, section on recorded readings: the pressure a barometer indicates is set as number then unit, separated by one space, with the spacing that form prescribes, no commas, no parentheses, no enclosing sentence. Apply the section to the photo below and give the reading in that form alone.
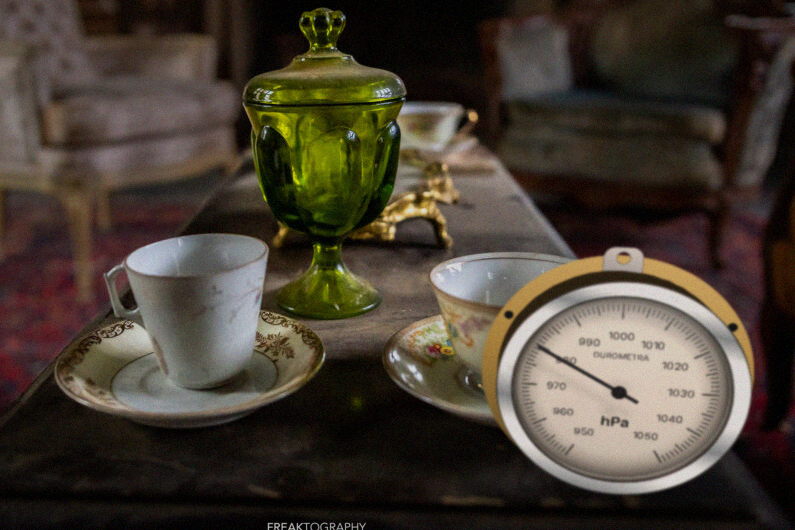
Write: 980 hPa
